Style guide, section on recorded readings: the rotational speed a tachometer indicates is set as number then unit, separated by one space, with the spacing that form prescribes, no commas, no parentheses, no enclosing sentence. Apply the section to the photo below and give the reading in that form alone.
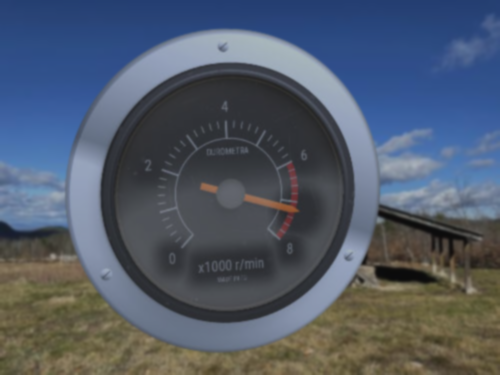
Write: 7200 rpm
